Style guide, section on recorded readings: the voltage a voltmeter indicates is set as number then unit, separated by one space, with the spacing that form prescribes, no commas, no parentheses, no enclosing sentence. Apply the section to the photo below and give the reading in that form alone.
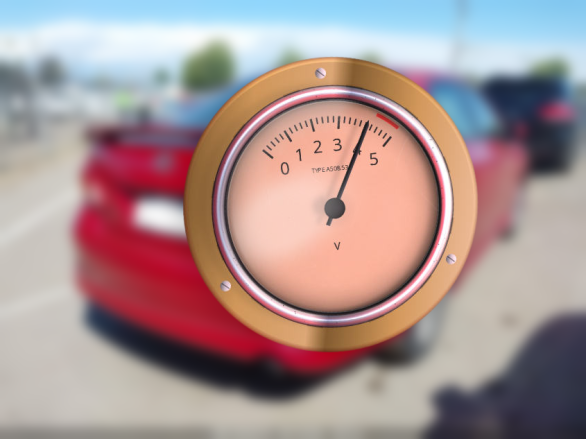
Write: 4 V
